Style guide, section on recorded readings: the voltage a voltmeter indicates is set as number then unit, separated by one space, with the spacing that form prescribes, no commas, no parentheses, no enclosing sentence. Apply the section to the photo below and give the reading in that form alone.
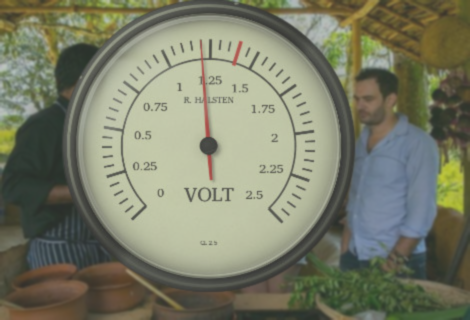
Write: 1.2 V
